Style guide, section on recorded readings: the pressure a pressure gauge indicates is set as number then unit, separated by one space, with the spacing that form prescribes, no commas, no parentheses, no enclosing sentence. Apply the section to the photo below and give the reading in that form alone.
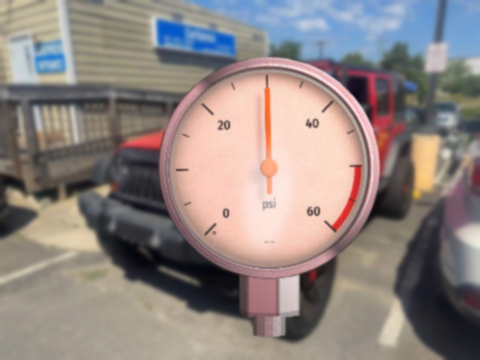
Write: 30 psi
